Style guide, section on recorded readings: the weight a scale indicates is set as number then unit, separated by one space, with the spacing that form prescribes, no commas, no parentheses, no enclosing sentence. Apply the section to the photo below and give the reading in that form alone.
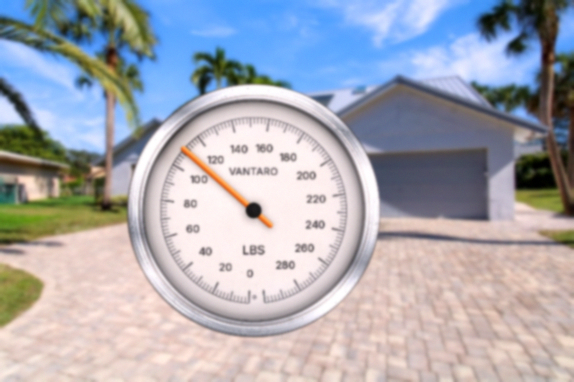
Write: 110 lb
